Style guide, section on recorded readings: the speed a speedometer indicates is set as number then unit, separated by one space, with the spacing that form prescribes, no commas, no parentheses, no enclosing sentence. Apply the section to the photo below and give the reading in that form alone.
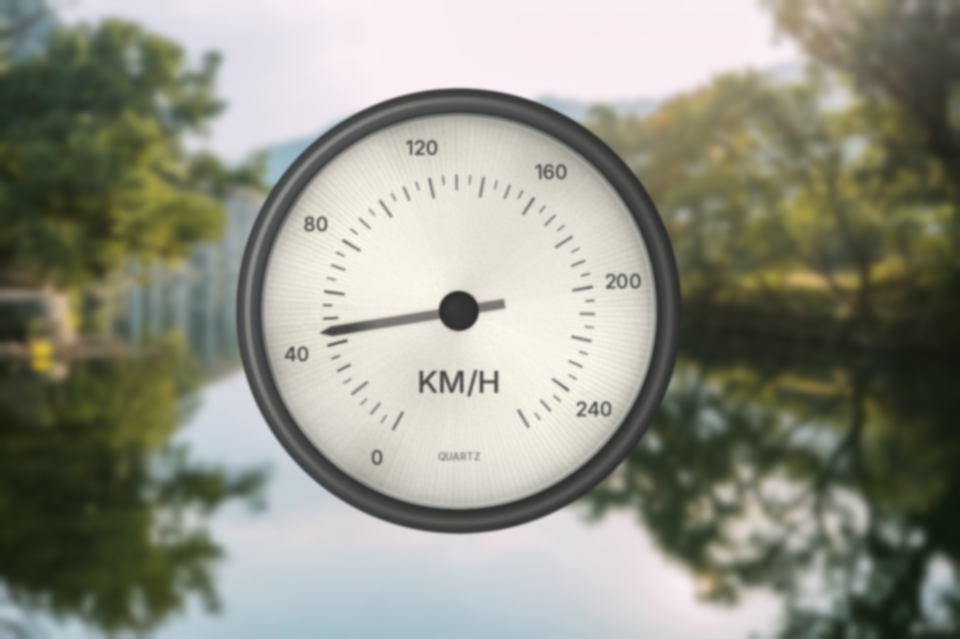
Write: 45 km/h
